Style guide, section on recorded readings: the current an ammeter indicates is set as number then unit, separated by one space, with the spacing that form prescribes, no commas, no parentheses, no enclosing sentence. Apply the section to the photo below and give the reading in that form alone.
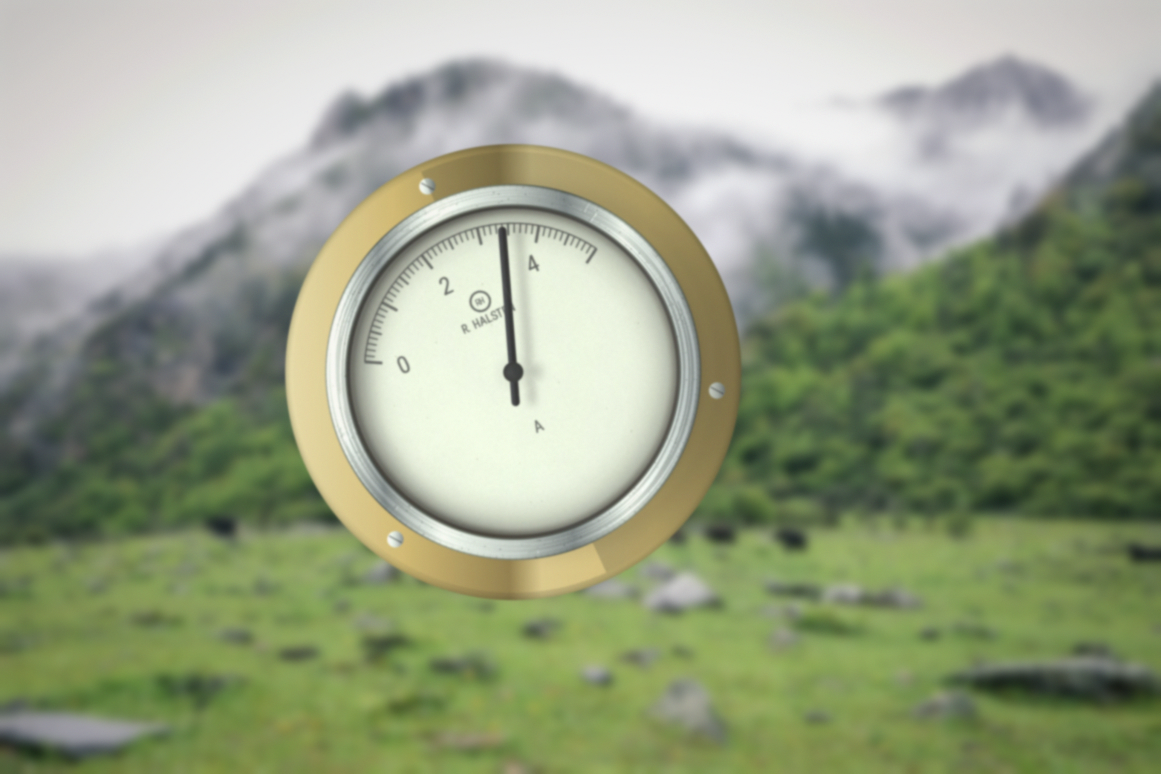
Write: 3.4 A
